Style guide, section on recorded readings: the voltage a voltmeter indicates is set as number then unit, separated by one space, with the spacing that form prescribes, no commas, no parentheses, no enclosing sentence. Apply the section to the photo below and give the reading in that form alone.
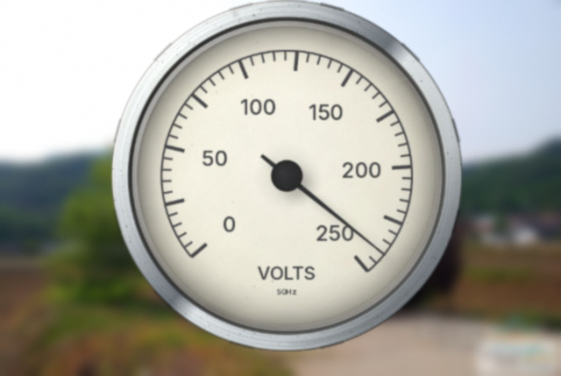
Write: 240 V
